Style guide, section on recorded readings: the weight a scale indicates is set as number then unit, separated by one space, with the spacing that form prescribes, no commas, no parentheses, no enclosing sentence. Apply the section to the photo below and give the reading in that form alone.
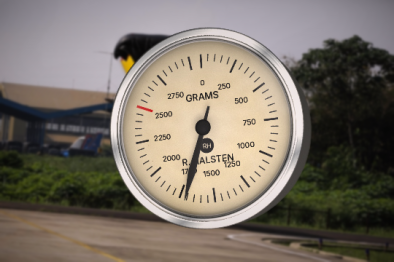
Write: 1700 g
